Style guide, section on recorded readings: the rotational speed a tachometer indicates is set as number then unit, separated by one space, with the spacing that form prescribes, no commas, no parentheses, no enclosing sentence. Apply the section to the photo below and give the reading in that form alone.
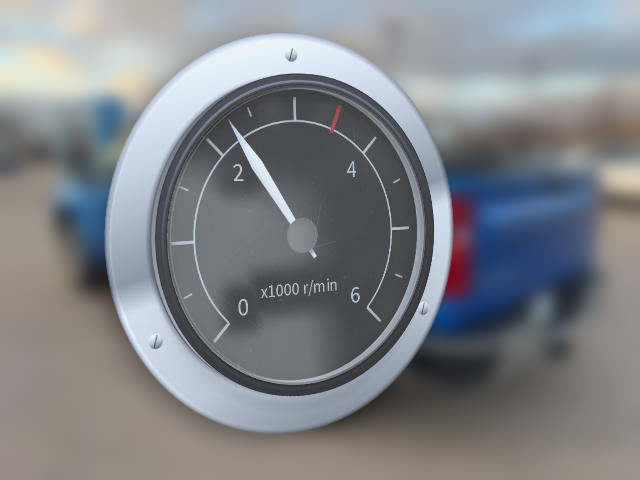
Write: 2250 rpm
